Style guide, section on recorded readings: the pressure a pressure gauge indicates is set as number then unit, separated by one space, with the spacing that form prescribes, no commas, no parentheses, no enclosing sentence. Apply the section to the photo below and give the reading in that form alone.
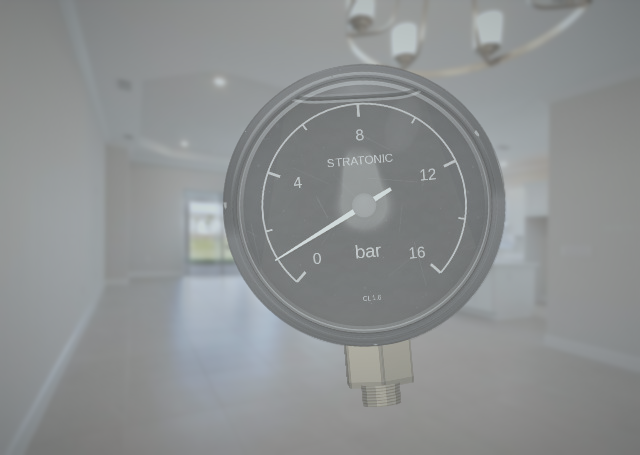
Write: 1 bar
